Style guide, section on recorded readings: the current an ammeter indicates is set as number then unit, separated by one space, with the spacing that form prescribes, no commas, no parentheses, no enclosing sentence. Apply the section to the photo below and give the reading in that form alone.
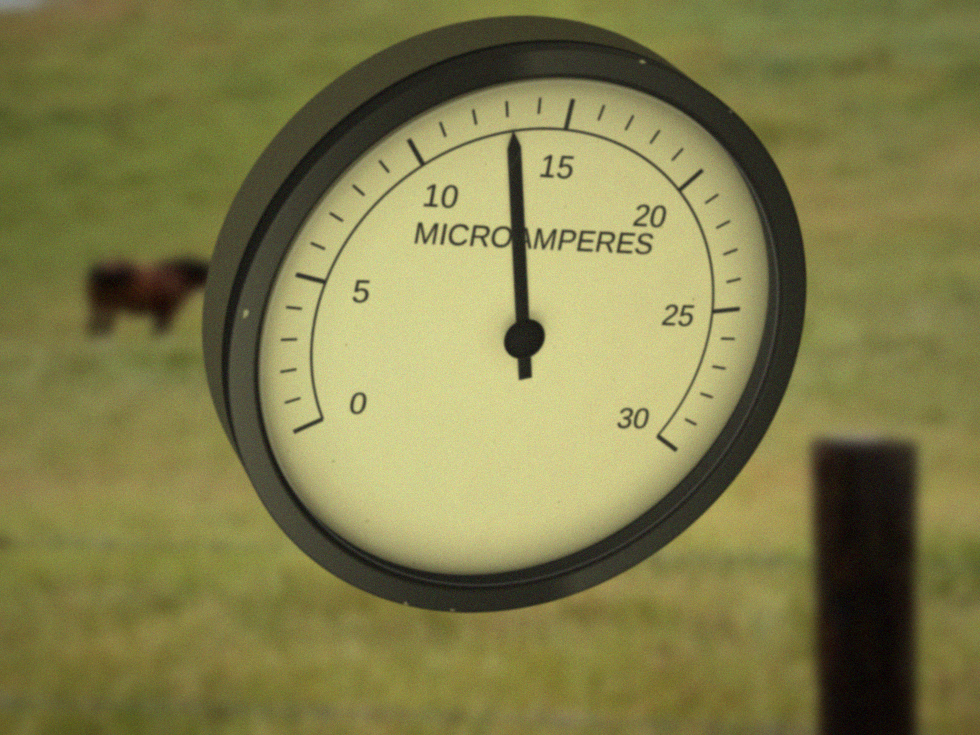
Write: 13 µA
